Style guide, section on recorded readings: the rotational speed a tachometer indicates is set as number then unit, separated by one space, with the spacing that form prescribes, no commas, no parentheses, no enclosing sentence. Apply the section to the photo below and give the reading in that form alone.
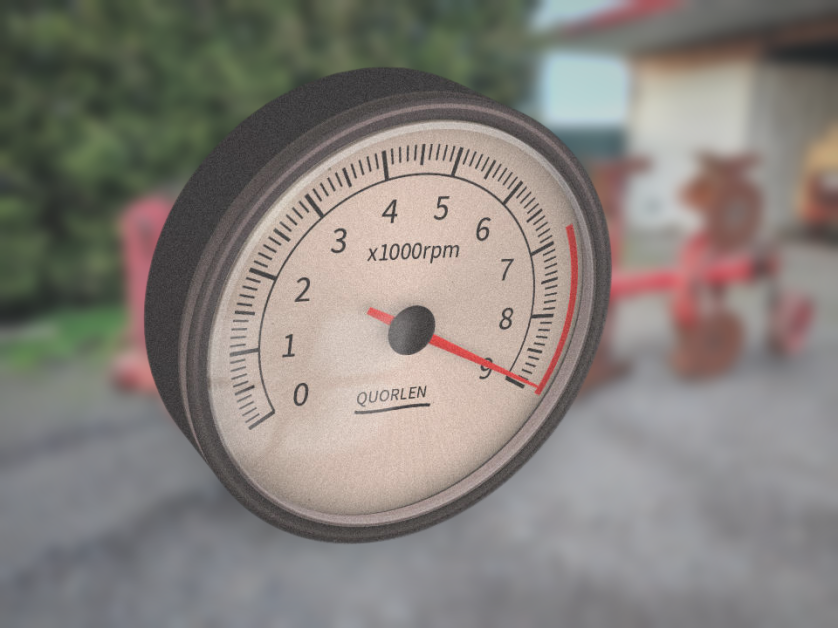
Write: 8900 rpm
